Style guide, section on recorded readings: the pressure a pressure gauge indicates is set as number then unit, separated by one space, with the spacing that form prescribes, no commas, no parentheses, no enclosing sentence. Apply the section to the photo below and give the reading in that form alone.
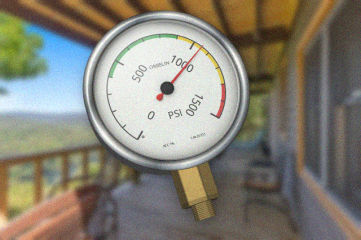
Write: 1050 psi
